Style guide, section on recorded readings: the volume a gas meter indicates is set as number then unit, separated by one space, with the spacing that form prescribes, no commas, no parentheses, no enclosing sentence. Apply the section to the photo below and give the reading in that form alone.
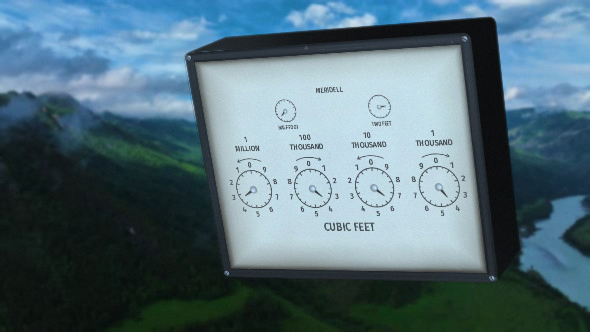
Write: 336400 ft³
